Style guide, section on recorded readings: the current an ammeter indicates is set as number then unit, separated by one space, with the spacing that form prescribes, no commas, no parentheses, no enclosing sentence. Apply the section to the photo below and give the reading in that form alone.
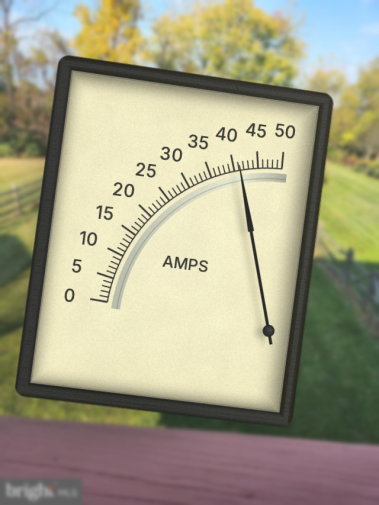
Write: 41 A
